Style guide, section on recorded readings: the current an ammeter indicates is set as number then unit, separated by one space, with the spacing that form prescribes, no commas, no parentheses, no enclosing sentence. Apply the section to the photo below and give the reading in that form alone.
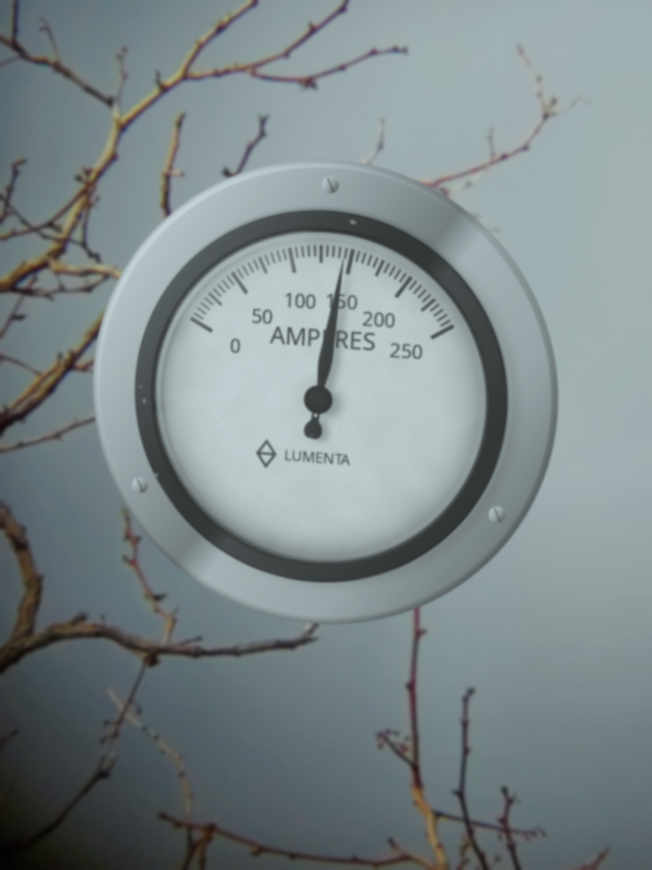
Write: 145 A
